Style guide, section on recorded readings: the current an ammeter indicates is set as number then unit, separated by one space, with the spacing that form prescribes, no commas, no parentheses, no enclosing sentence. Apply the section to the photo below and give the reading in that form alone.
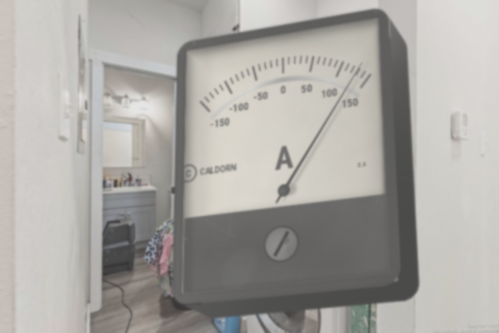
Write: 130 A
